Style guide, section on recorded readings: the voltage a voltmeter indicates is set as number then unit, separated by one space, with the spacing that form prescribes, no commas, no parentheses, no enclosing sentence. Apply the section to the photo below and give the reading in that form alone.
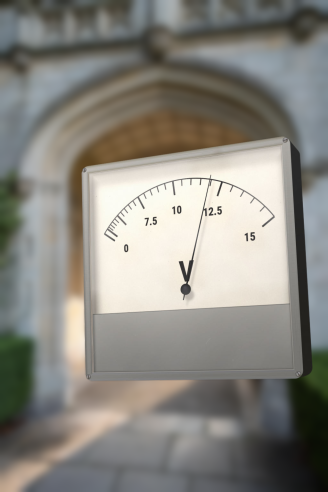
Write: 12 V
